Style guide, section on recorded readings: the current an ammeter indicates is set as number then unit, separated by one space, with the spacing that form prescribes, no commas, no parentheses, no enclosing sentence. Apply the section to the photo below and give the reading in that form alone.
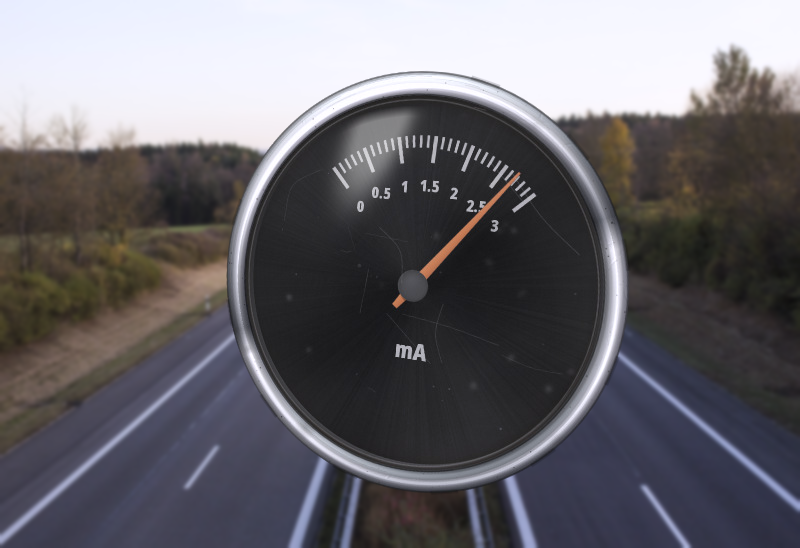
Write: 2.7 mA
